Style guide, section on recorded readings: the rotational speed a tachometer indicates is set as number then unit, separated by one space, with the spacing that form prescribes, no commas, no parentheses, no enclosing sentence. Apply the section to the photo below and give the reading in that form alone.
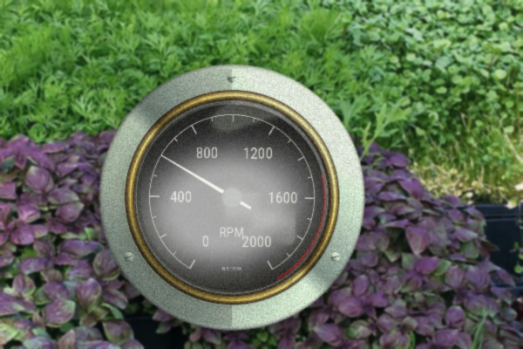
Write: 600 rpm
